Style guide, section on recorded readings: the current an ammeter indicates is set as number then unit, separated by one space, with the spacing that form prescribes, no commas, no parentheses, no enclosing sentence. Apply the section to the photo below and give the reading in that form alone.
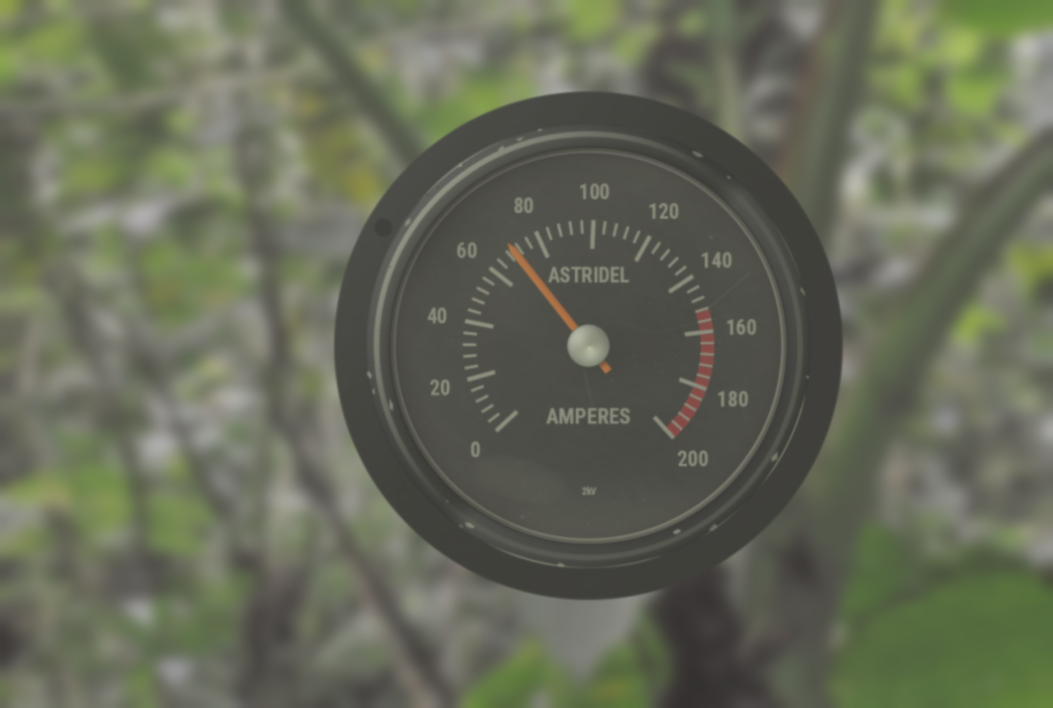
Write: 70 A
